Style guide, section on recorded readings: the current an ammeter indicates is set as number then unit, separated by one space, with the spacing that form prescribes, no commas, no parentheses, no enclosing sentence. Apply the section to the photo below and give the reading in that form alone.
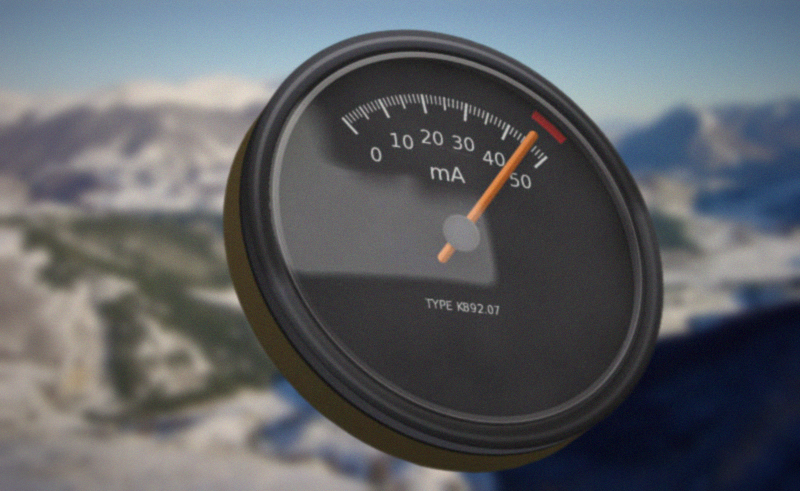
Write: 45 mA
